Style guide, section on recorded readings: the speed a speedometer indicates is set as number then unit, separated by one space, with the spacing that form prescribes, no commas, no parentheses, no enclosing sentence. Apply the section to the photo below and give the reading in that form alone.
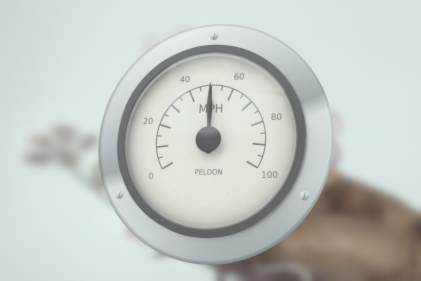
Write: 50 mph
